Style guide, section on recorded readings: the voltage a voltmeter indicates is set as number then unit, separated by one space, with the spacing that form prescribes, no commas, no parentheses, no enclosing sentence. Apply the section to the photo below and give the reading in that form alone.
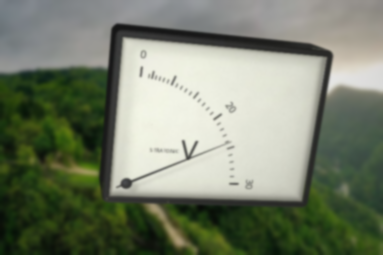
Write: 24 V
